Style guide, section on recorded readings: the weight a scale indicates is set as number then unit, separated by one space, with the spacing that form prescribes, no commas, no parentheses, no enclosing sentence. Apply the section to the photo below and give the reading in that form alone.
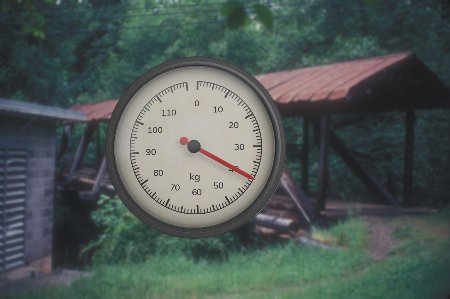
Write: 40 kg
